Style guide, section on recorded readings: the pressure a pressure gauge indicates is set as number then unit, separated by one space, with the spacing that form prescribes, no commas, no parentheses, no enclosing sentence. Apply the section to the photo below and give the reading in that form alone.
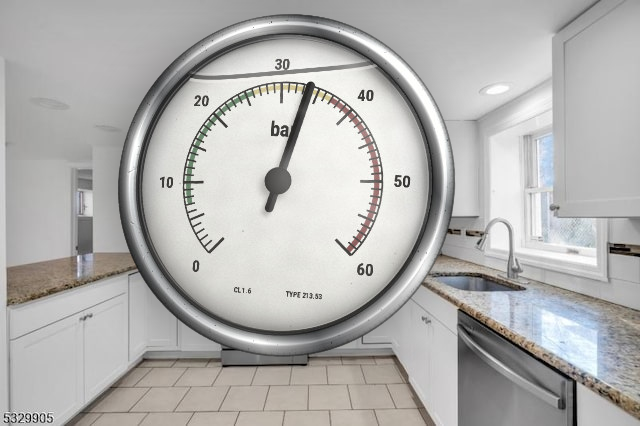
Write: 34 bar
